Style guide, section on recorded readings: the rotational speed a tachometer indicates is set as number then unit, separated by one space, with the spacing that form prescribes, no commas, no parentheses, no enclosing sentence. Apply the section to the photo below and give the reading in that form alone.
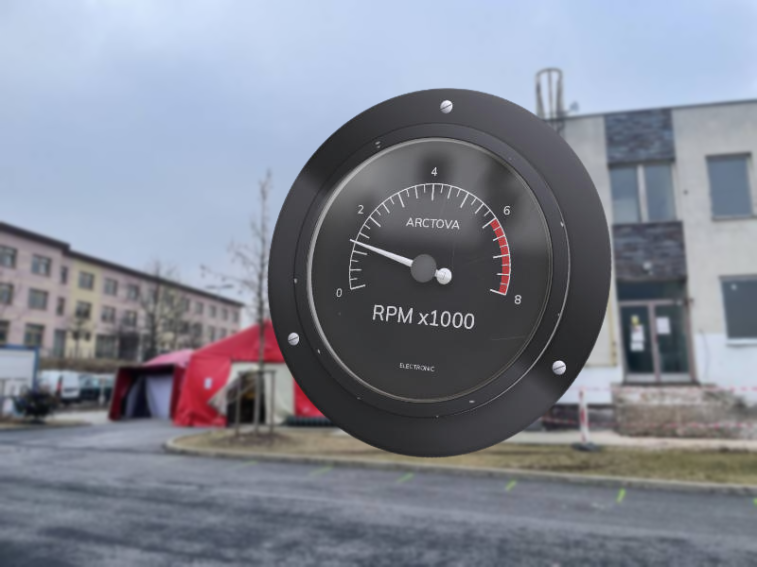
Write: 1250 rpm
